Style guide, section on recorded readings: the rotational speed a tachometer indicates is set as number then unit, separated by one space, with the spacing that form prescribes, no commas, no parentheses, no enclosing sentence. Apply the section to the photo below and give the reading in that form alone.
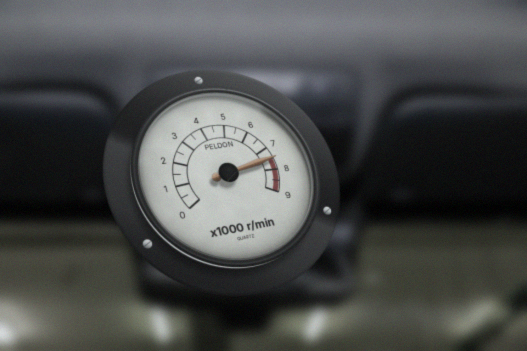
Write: 7500 rpm
